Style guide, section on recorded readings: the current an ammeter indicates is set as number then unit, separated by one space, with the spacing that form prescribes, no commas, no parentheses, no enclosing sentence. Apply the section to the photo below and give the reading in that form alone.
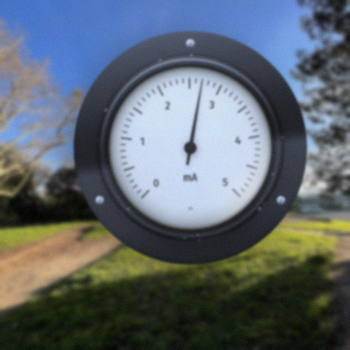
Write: 2.7 mA
